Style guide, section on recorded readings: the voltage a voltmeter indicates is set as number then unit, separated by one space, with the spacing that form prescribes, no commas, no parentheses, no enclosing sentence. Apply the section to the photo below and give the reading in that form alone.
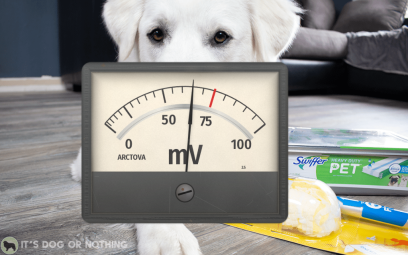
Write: 65 mV
